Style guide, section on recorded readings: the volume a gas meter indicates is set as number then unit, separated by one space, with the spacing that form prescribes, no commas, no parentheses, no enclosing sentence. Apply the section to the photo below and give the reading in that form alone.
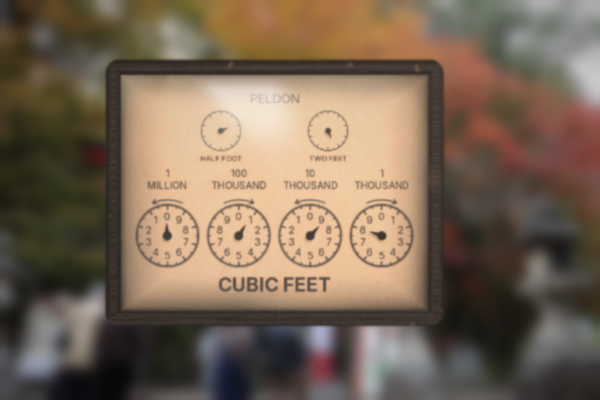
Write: 8800 ft³
